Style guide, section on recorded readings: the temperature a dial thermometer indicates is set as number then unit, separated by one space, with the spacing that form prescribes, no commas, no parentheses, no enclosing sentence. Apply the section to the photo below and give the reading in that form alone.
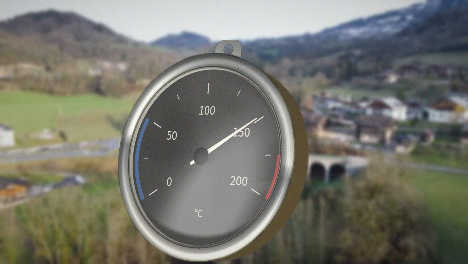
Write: 150 °C
